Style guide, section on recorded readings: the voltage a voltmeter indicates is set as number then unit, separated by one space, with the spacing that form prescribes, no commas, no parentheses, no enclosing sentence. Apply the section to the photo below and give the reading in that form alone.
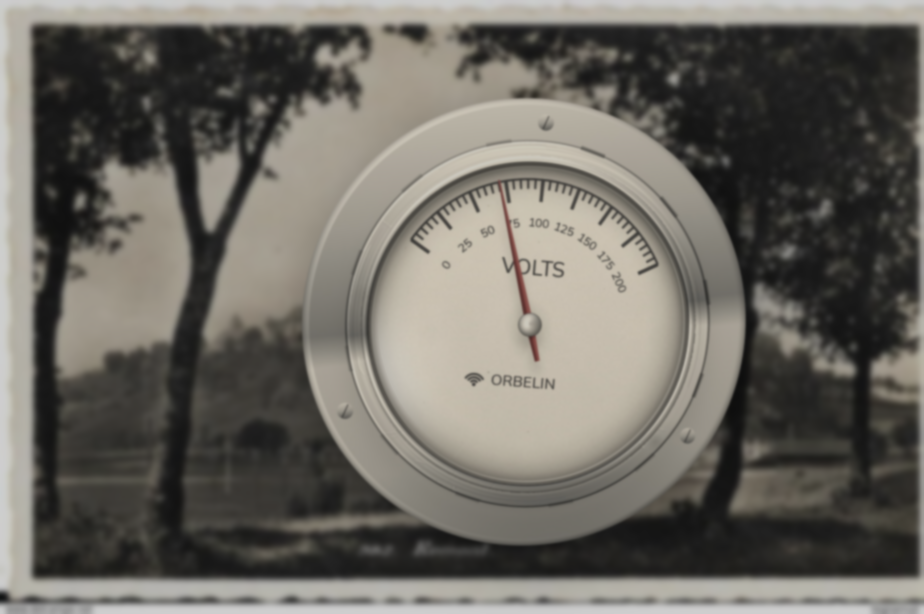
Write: 70 V
